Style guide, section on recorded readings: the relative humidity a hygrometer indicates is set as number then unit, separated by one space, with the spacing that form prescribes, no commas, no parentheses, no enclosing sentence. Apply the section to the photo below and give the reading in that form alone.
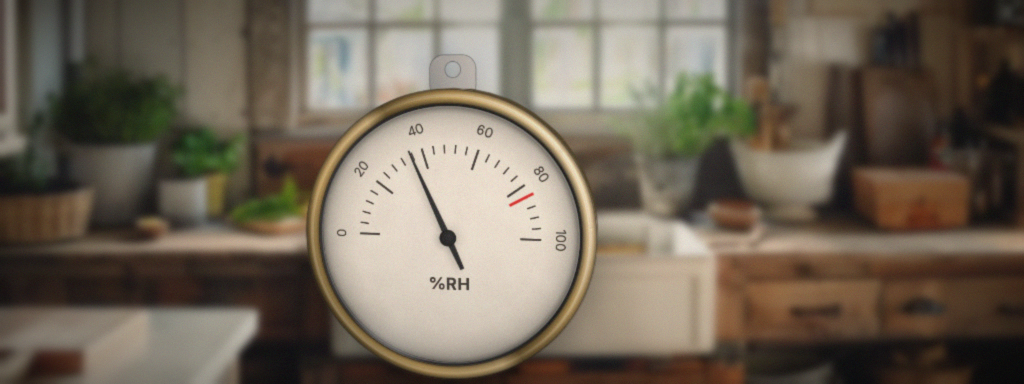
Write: 36 %
